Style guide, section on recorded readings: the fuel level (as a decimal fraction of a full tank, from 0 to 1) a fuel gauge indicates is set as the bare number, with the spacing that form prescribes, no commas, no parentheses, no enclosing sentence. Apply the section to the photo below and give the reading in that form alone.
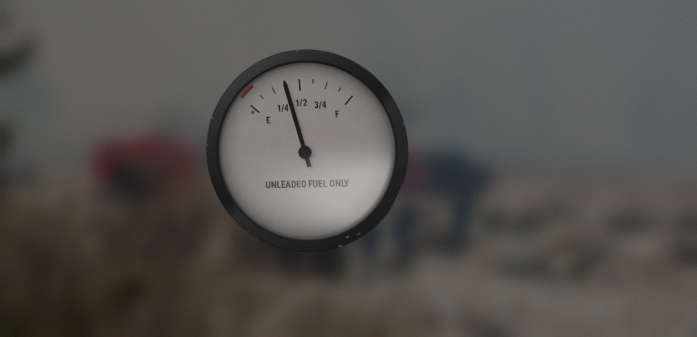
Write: 0.375
